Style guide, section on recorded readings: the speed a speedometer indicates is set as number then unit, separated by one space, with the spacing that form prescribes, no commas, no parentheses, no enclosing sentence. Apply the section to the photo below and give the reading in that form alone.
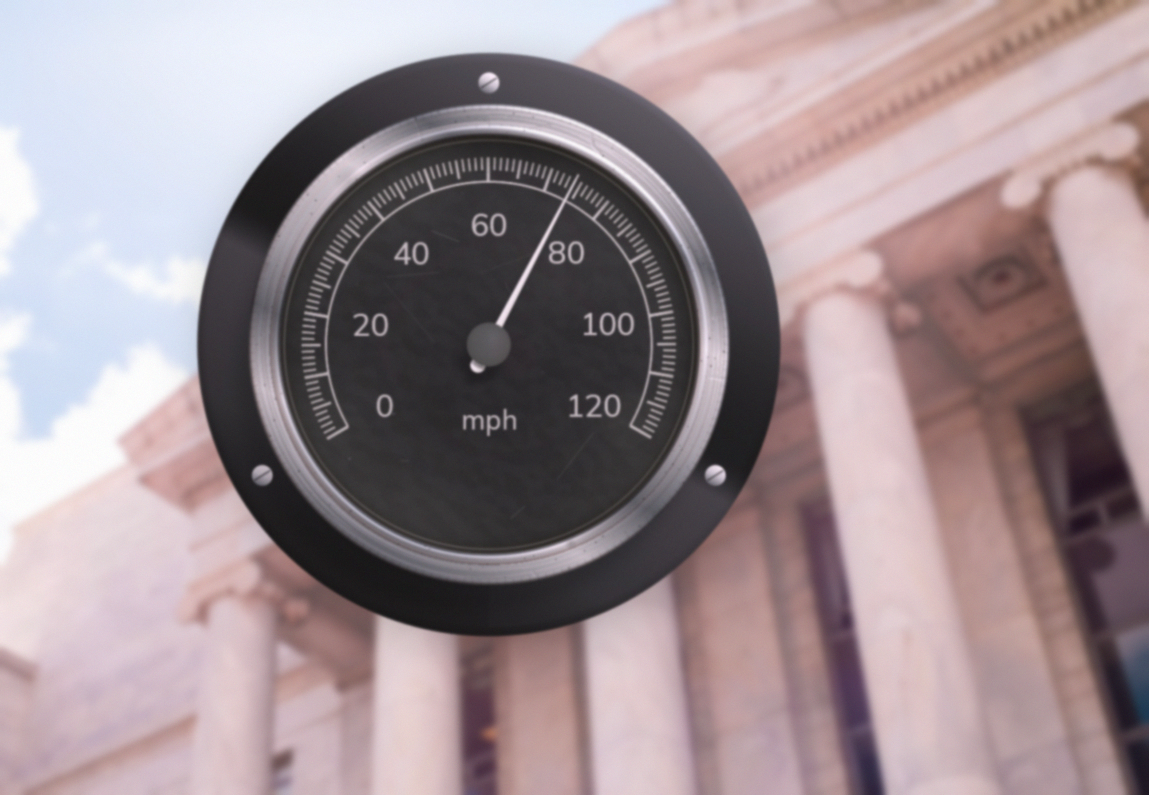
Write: 74 mph
